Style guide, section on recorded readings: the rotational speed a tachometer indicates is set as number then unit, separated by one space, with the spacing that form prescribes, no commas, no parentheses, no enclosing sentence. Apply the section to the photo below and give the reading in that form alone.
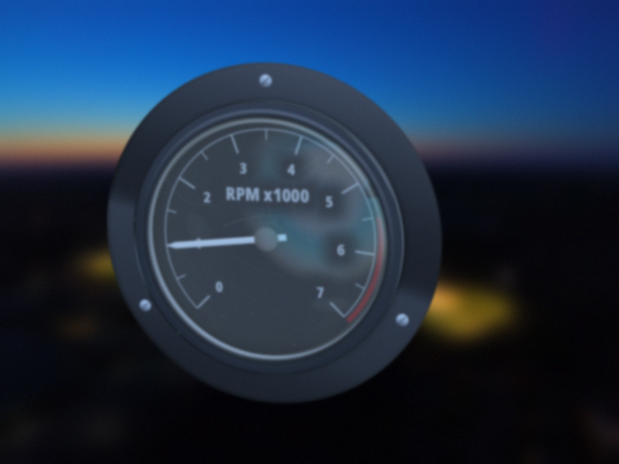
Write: 1000 rpm
